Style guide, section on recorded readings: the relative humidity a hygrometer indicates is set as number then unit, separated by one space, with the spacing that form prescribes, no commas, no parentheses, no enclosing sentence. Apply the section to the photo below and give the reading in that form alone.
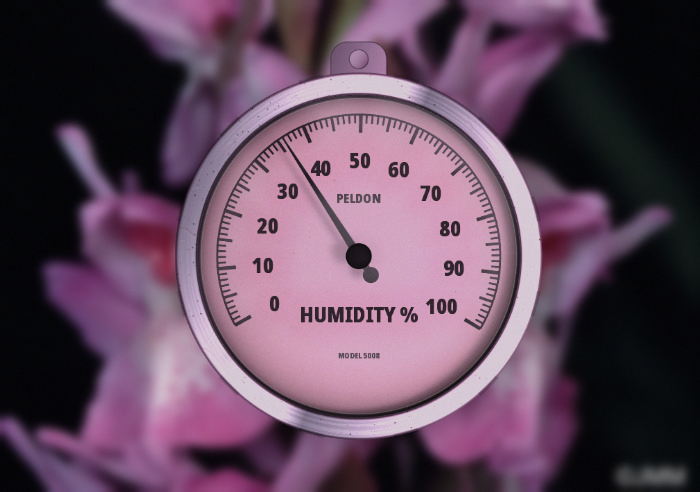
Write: 36 %
